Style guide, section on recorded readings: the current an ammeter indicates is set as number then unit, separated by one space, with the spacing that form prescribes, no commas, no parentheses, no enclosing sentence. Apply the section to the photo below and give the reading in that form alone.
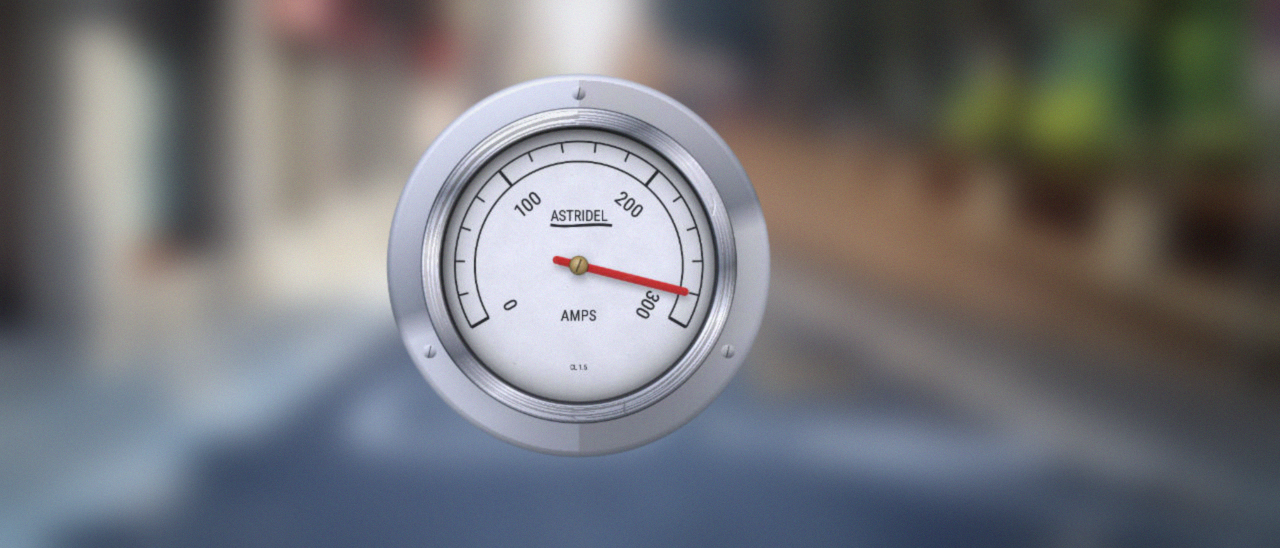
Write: 280 A
